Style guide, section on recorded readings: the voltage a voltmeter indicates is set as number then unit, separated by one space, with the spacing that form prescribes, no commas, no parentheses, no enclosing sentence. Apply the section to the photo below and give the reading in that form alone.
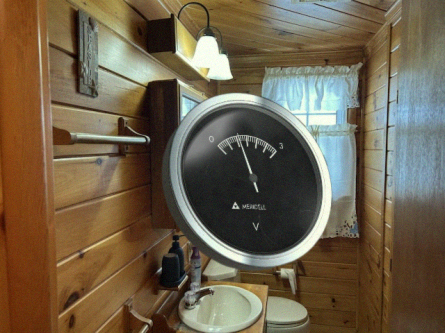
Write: 1 V
